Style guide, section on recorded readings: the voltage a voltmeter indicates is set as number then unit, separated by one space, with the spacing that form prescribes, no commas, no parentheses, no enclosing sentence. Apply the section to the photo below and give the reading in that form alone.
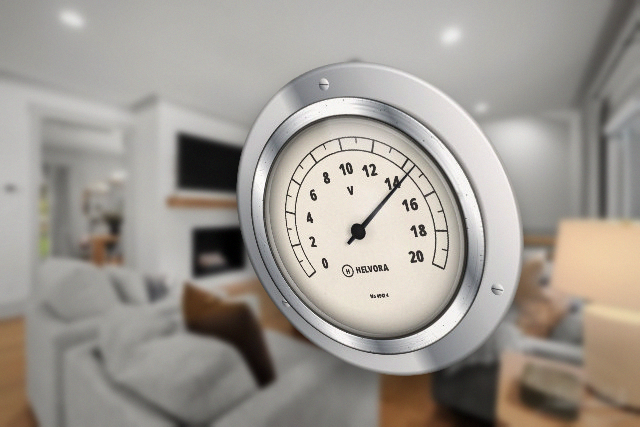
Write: 14.5 V
